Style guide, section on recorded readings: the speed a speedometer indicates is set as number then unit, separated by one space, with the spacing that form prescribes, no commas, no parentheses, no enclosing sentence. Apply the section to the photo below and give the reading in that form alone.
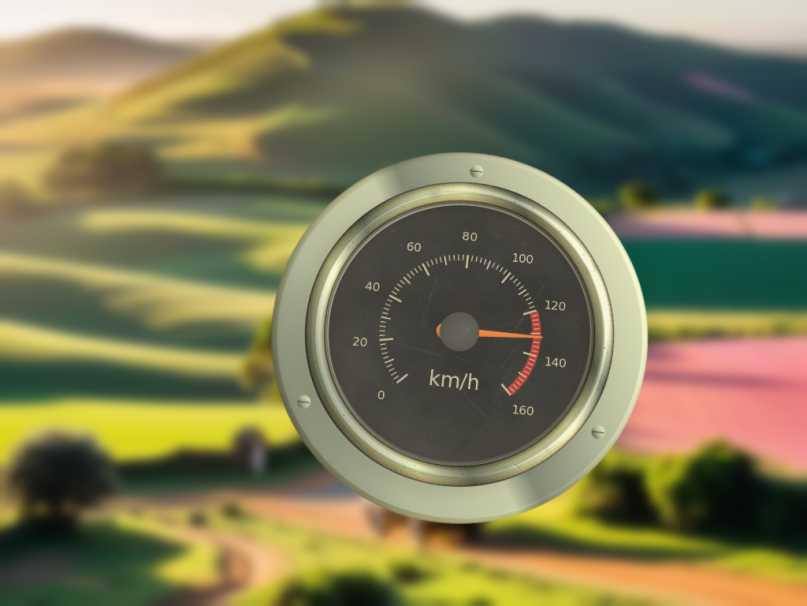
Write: 132 km/h
